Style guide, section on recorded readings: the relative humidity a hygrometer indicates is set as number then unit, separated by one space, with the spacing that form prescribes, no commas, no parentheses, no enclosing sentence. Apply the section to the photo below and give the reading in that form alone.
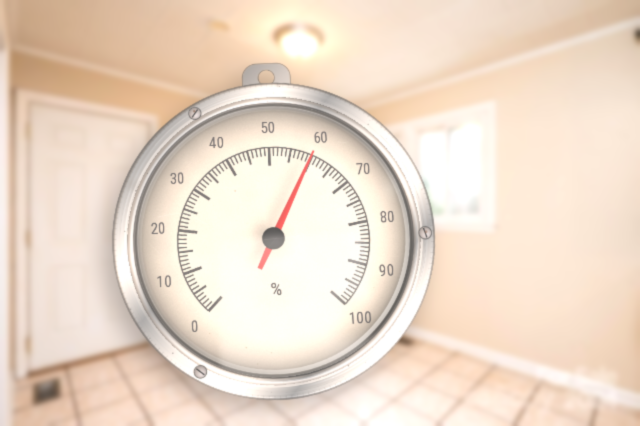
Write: 60 %
